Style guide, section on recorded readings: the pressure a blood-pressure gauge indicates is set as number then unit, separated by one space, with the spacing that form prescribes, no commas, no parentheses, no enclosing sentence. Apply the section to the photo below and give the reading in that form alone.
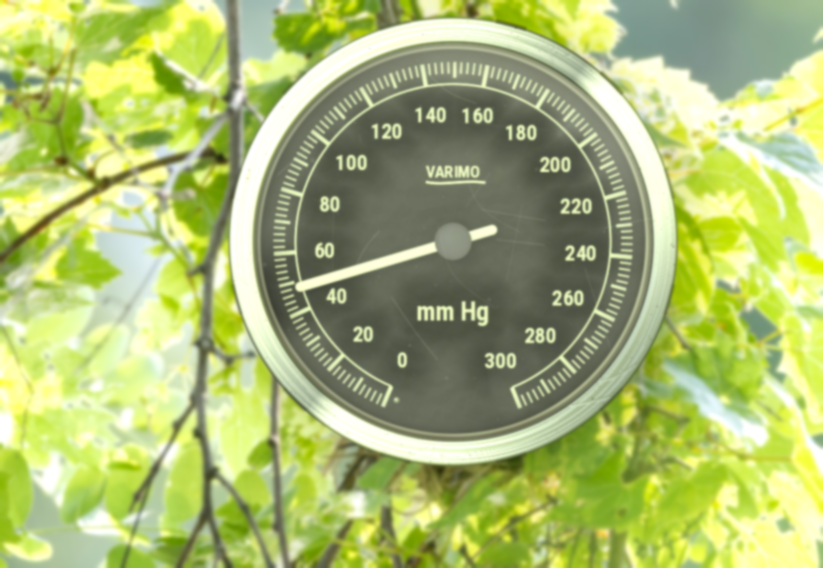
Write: 48 mmHg
